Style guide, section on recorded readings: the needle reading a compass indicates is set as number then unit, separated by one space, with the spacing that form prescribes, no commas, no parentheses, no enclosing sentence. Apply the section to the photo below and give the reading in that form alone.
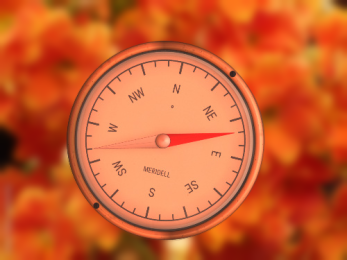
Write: 70 °
